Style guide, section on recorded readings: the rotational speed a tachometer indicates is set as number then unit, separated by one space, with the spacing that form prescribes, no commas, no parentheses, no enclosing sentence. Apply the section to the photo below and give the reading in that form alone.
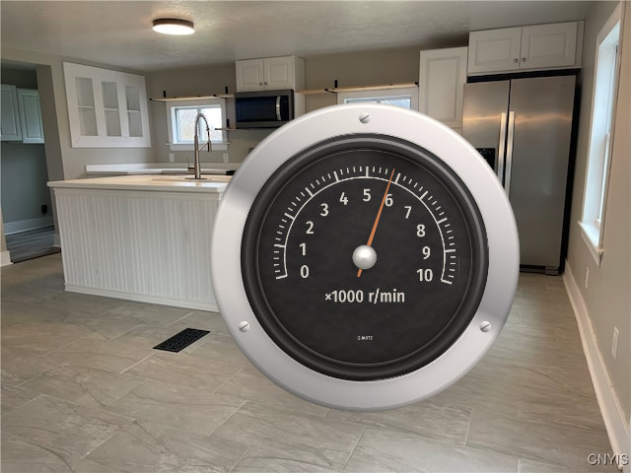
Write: 5800 rpm
